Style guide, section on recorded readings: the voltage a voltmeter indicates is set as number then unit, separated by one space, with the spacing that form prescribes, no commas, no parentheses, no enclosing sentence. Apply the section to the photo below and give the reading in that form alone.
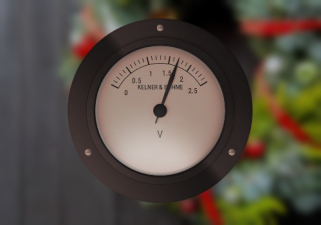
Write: 1.7 V
